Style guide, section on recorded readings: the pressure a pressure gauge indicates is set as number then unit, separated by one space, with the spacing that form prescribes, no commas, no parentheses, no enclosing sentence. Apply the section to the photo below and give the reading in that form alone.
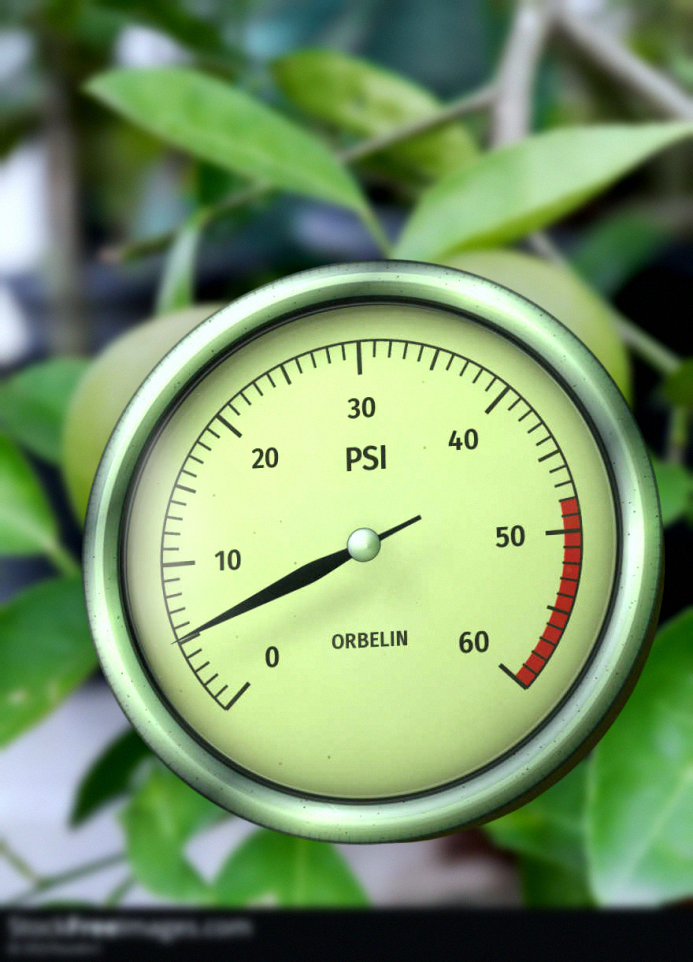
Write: 5 psi
